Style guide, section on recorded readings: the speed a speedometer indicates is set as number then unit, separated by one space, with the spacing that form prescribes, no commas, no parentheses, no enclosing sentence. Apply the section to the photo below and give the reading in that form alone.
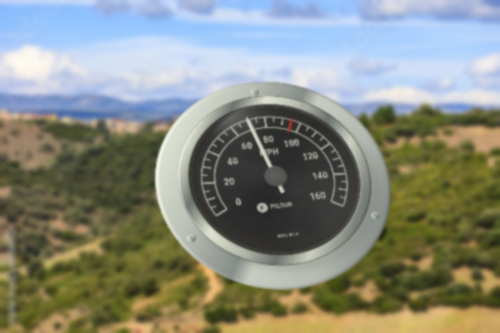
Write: 70 mph
